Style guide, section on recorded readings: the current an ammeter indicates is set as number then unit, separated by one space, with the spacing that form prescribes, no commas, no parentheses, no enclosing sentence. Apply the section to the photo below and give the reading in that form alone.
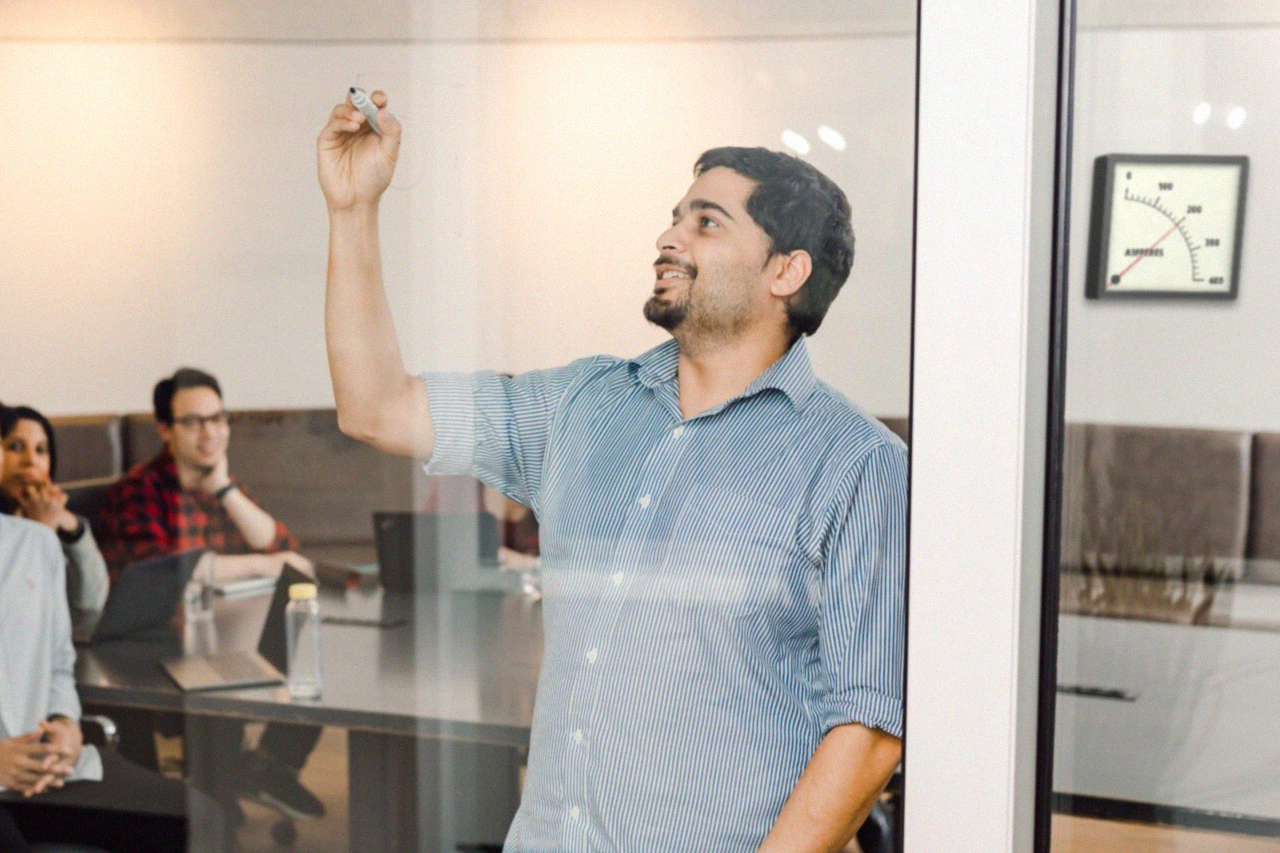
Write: 200 A
